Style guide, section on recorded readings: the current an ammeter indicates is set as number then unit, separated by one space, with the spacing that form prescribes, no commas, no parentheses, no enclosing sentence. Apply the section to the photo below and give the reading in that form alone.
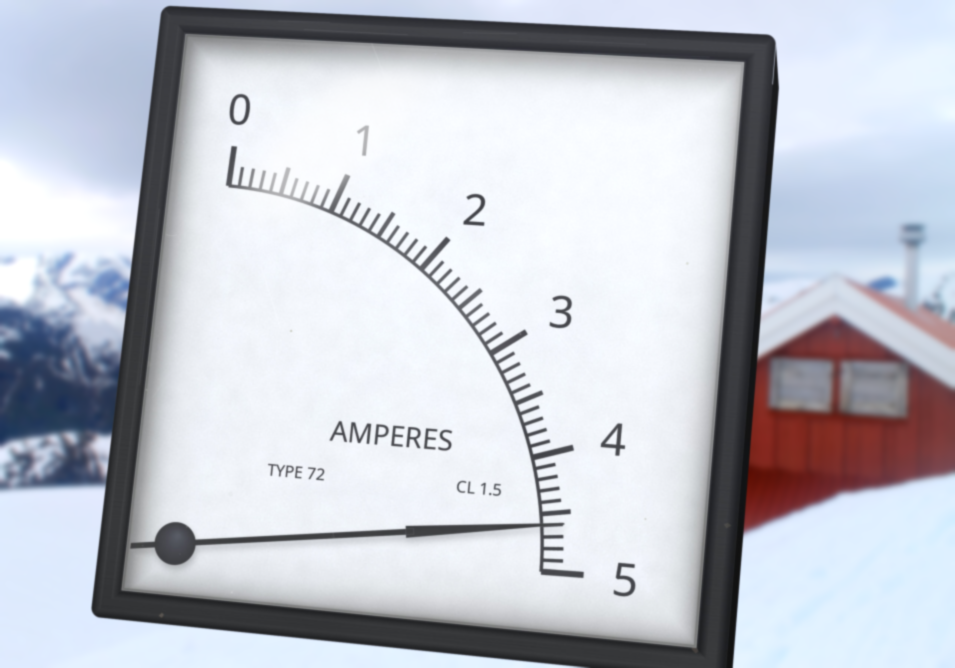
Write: 4.6 A
